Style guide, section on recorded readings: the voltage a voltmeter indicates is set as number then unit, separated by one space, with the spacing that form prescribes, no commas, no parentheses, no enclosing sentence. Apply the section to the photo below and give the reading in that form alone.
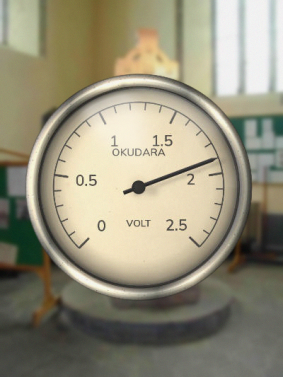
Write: 1.9 V
